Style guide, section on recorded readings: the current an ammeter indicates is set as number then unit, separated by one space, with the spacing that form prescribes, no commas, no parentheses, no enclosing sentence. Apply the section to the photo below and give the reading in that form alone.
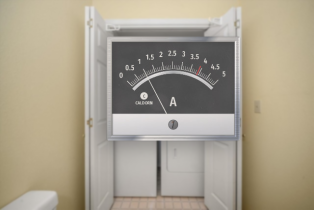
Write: 1 A
